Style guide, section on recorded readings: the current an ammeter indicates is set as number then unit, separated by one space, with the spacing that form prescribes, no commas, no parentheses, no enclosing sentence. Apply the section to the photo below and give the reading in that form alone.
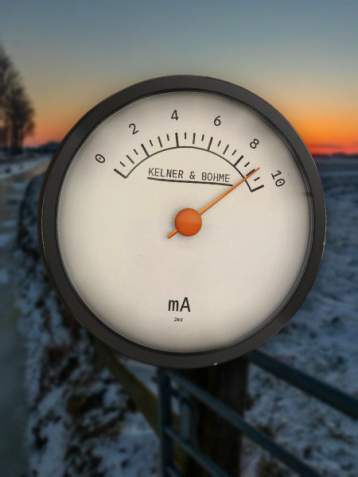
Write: 9 mA
